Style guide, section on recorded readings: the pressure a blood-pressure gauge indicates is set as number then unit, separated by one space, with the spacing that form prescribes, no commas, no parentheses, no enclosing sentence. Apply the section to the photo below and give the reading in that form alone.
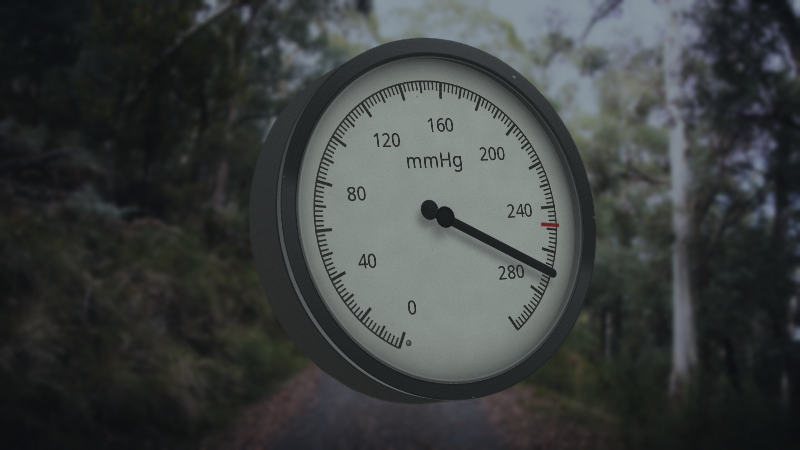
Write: 270 mmHg
